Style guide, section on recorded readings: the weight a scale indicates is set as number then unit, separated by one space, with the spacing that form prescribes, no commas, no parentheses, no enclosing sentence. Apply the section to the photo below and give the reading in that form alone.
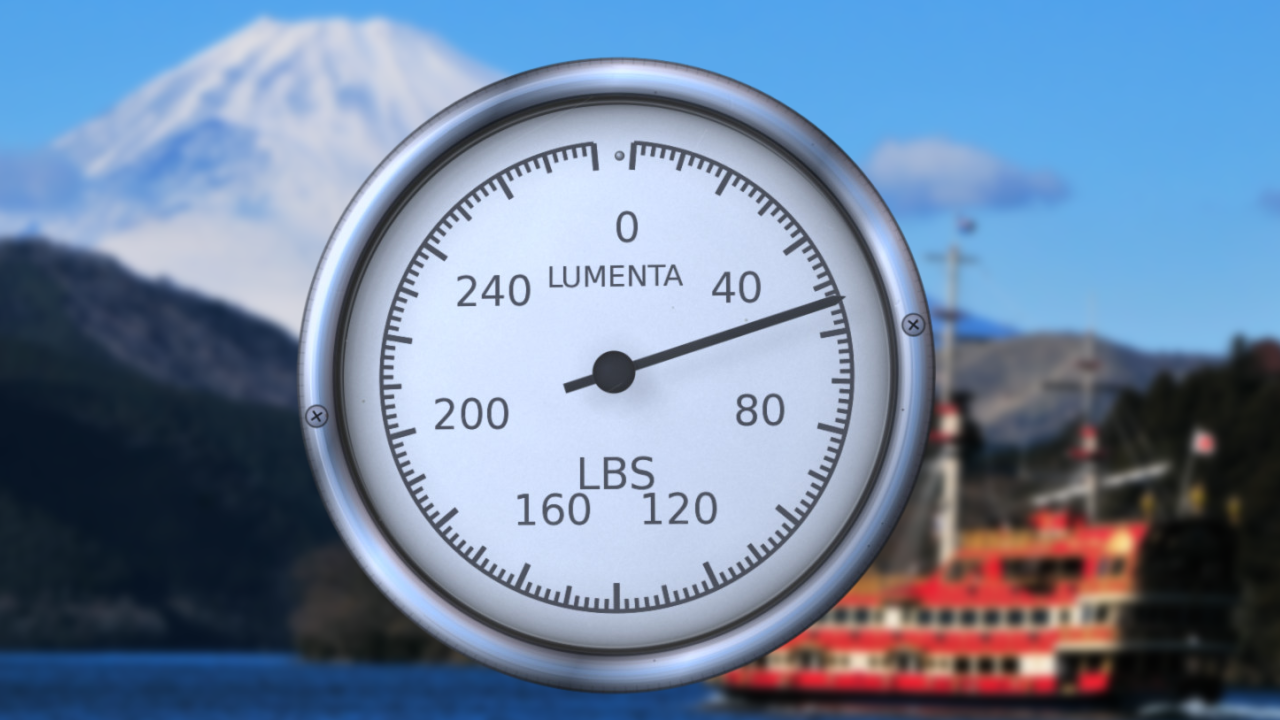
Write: 54 lb
